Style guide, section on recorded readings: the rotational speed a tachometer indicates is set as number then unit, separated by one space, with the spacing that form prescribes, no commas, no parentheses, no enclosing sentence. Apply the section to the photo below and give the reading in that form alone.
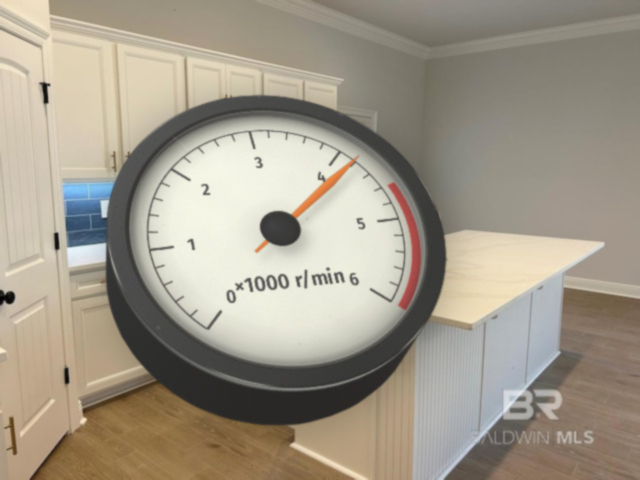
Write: 4200 rpm
